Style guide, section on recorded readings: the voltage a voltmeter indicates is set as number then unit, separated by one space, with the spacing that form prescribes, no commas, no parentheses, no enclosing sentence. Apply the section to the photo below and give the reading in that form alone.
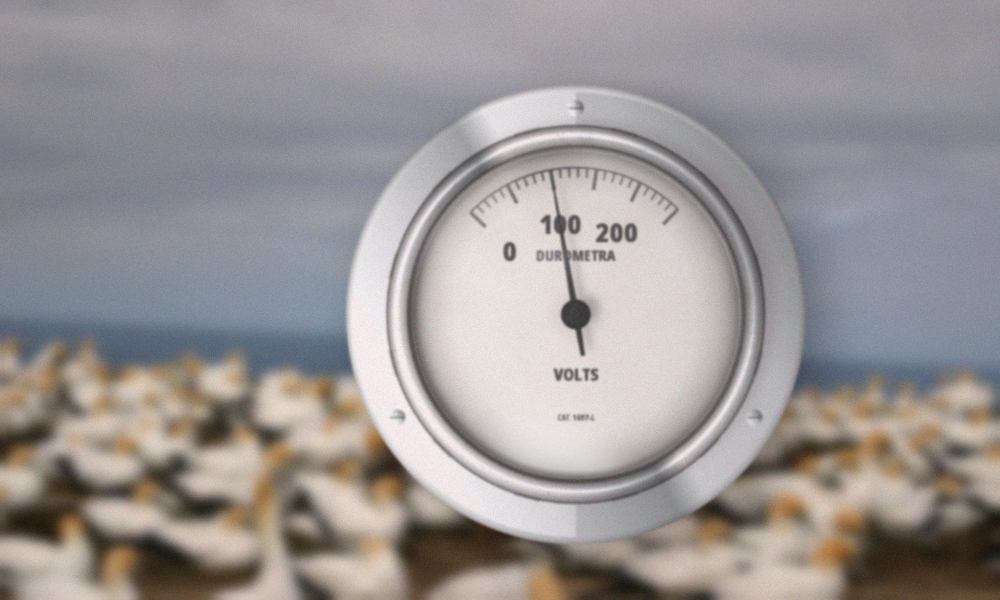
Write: 100 V
